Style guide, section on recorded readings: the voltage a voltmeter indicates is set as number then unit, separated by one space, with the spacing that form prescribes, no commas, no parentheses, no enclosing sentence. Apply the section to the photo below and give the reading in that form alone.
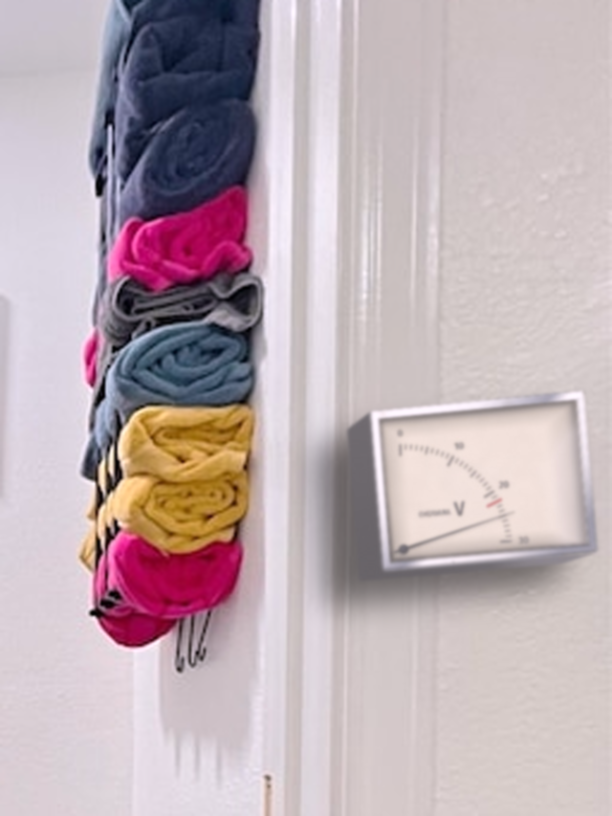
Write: 25 V
